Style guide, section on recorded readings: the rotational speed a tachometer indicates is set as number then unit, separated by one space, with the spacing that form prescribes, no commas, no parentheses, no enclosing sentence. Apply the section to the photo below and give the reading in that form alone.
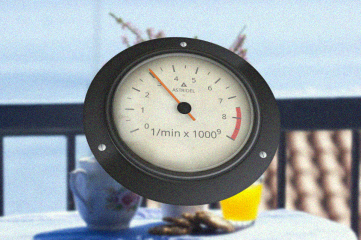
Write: 3000 rpm
